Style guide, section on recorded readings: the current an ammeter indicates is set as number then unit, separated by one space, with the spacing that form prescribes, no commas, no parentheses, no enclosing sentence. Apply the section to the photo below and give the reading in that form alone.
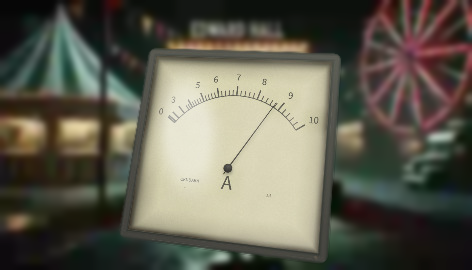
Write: 8.8 A
